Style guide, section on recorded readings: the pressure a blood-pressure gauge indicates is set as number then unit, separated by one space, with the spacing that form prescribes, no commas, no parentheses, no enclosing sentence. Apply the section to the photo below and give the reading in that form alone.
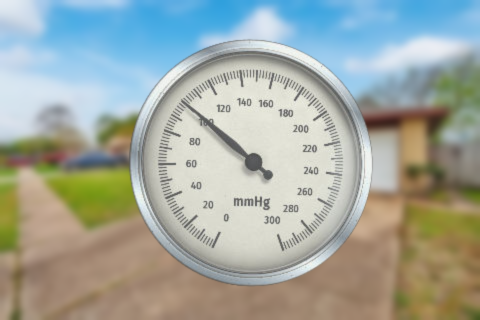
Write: 100 mmHg
